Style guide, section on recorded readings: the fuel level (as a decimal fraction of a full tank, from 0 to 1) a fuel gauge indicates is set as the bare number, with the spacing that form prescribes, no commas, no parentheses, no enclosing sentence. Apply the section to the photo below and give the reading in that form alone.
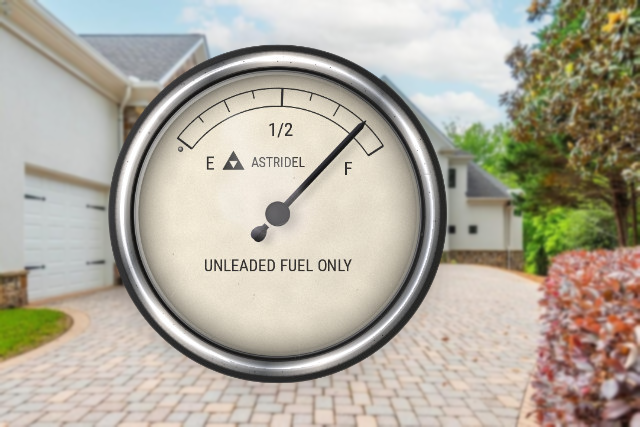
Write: 0.875
